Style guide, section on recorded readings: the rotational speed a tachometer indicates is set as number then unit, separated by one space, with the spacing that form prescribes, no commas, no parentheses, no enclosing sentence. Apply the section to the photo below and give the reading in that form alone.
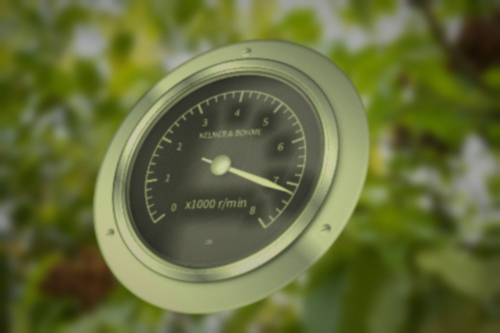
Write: 7200 rpm
